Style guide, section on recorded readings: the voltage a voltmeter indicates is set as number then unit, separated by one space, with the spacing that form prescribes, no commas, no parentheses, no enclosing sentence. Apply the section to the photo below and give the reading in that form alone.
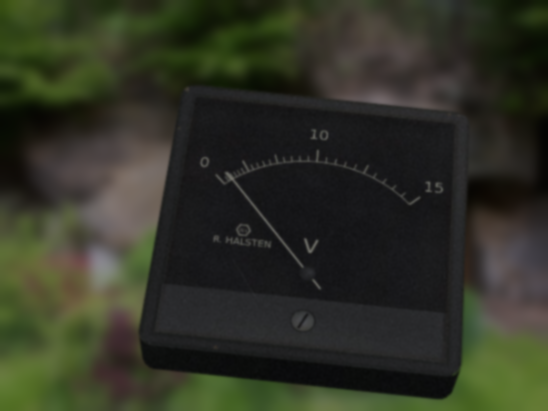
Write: 2.5 V
